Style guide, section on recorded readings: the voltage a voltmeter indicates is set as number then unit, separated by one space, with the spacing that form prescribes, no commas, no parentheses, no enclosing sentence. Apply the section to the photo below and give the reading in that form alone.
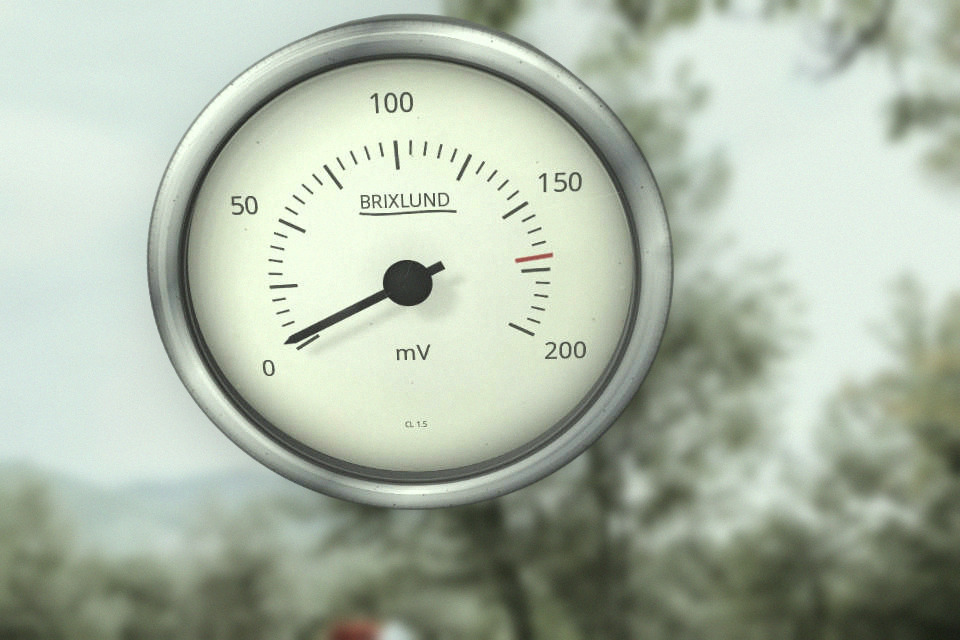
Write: 5 mV
